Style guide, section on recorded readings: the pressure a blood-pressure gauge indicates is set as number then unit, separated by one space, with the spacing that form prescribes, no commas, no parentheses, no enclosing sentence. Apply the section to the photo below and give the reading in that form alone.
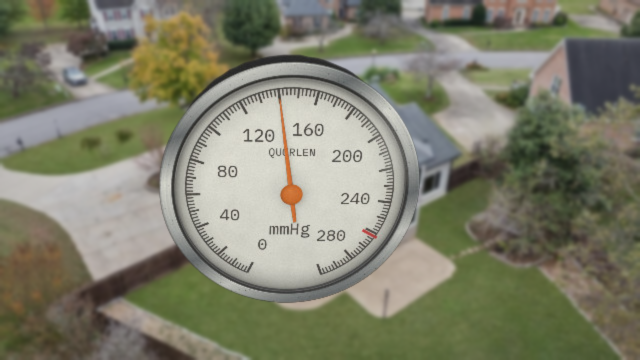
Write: 140 mmHg
